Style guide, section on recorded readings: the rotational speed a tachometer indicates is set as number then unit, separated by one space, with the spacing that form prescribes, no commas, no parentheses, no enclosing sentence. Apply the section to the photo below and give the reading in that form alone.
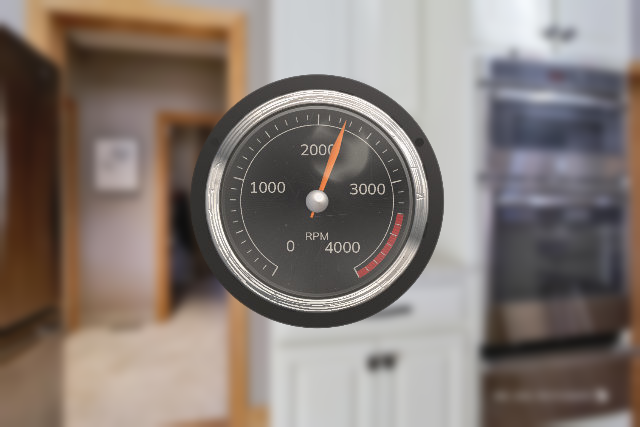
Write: 2250 rpm
